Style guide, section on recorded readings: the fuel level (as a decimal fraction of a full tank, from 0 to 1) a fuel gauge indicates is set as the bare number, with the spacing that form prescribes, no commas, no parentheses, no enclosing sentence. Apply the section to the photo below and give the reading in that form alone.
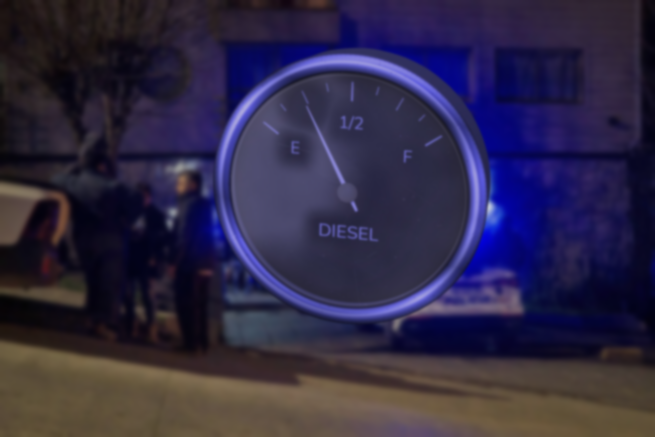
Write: 0.25
